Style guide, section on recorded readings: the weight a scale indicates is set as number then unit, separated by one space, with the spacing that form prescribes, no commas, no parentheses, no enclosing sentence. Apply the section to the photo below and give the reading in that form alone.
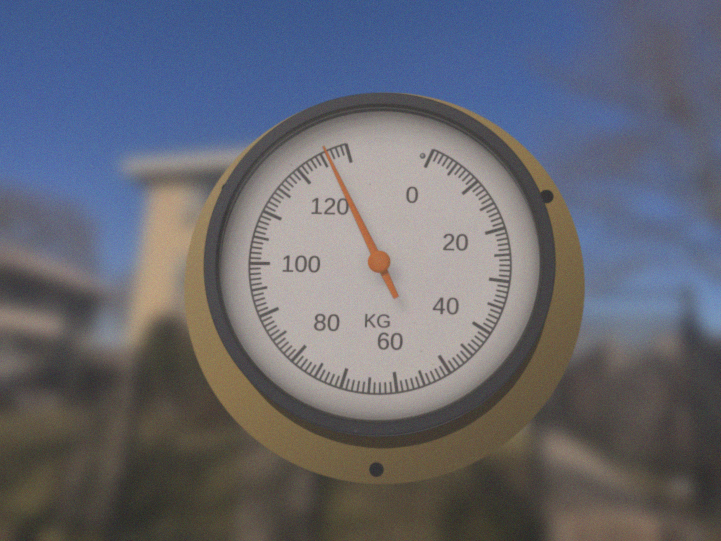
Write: 126 kg
